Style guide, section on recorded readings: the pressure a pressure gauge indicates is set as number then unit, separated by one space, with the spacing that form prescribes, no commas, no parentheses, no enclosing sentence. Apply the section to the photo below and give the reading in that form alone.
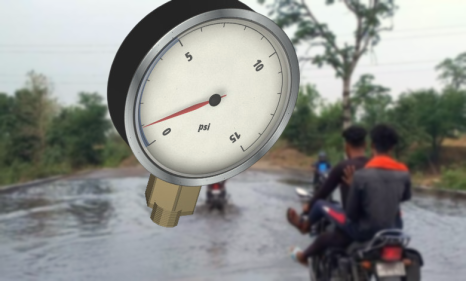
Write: 1 psi
